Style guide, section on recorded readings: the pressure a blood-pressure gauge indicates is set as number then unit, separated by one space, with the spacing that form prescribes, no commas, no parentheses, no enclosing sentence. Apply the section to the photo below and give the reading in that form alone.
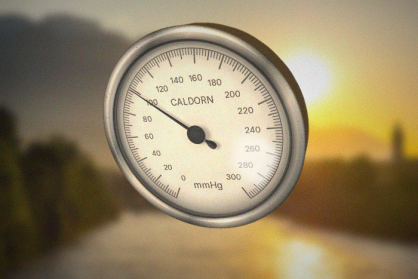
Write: 100 mmHg
